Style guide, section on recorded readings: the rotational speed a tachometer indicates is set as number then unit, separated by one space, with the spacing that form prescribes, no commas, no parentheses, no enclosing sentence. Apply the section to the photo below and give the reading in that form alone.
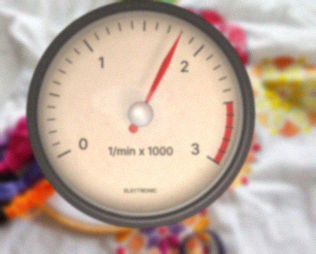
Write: 1800 rpm
